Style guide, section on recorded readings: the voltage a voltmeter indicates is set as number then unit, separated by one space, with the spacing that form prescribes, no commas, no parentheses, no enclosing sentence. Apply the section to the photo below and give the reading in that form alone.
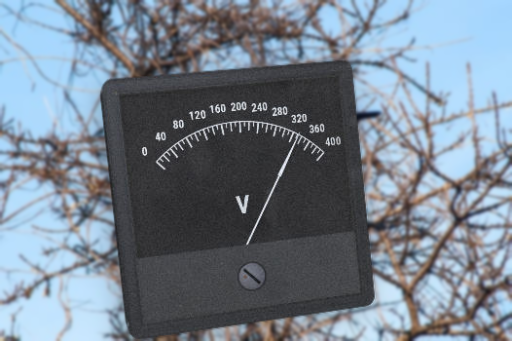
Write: 330 V
